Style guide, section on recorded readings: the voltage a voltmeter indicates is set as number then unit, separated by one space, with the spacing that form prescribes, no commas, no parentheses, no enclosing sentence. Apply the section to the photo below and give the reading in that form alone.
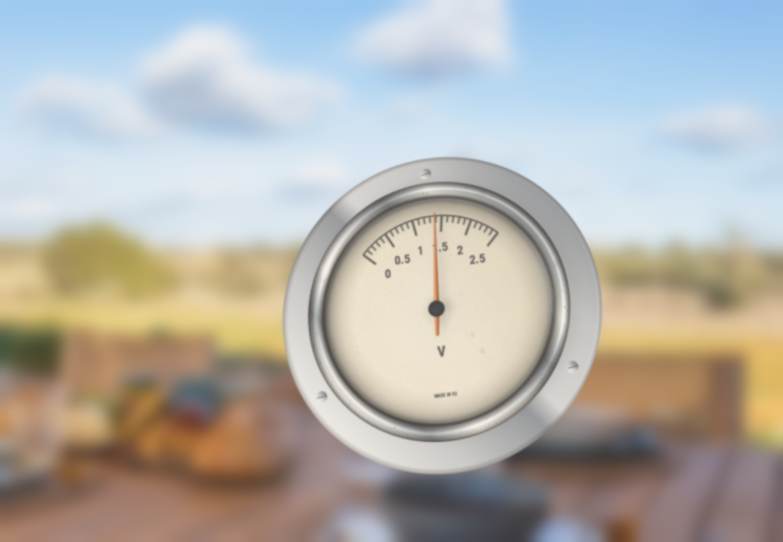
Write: 1.4 V
